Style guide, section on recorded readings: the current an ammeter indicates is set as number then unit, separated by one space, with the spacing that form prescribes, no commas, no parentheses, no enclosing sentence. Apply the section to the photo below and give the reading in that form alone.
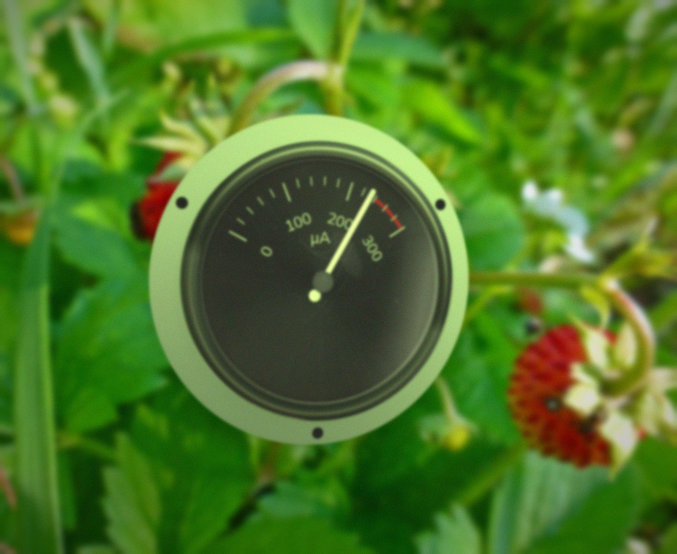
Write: 230 µA
